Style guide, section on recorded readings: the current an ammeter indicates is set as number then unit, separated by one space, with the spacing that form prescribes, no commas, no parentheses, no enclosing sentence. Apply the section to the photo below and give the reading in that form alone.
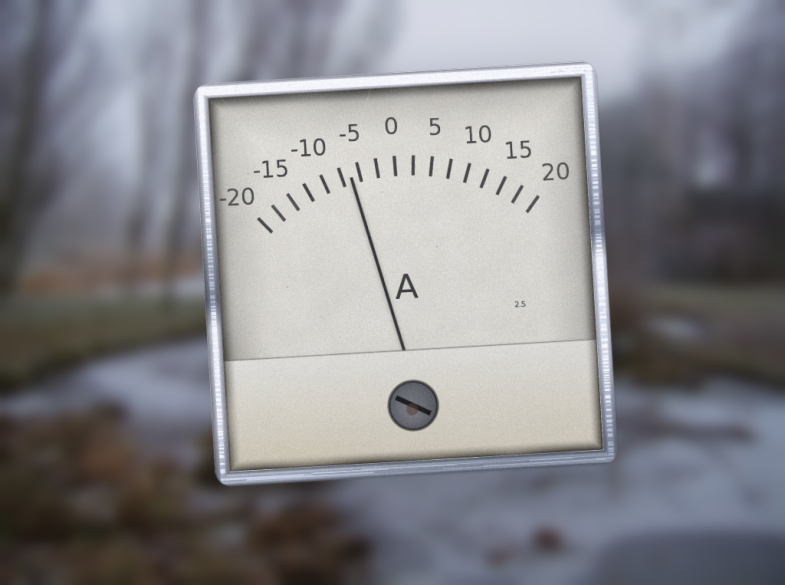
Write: -6.25 A
